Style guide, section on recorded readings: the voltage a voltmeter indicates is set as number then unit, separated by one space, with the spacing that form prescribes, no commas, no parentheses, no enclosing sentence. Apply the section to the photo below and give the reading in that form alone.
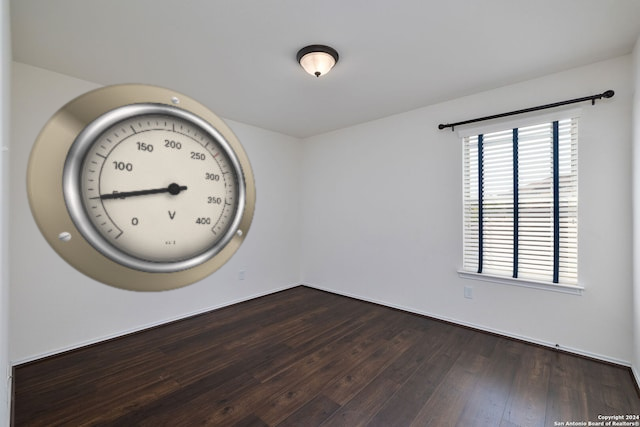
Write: 50 V
